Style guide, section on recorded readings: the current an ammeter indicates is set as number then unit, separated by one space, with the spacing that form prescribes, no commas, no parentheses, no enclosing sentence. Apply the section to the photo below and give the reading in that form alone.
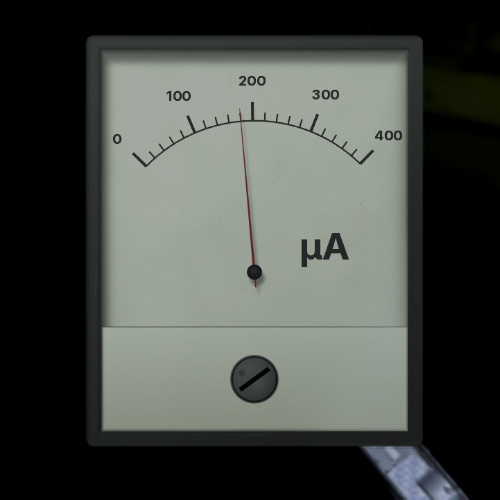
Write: 180 µA
